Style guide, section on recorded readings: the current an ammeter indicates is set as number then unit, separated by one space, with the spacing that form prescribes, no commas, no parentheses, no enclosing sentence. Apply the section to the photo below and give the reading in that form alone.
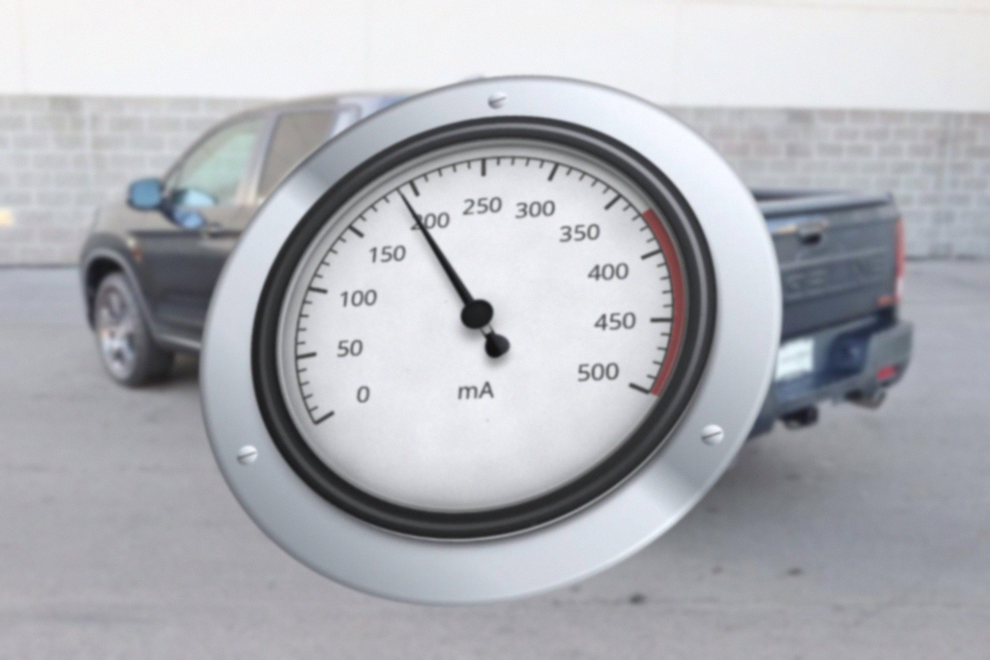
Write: 190 mA
